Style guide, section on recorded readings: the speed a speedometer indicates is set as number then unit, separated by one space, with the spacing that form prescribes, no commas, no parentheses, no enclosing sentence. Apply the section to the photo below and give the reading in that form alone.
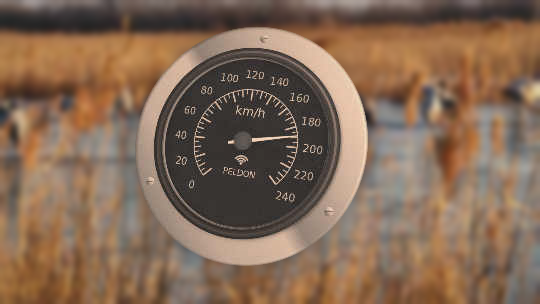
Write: 190 km/h
